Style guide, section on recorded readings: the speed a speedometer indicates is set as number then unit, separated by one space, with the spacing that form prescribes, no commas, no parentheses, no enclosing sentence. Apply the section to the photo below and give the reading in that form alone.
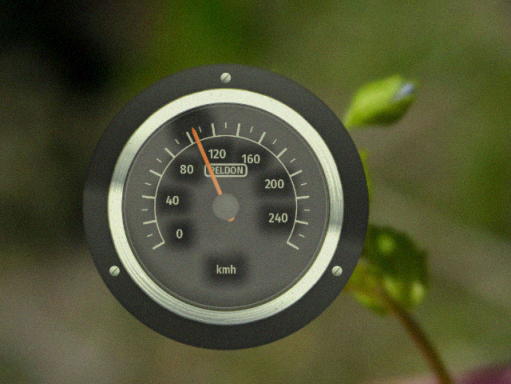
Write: 105 km/h
